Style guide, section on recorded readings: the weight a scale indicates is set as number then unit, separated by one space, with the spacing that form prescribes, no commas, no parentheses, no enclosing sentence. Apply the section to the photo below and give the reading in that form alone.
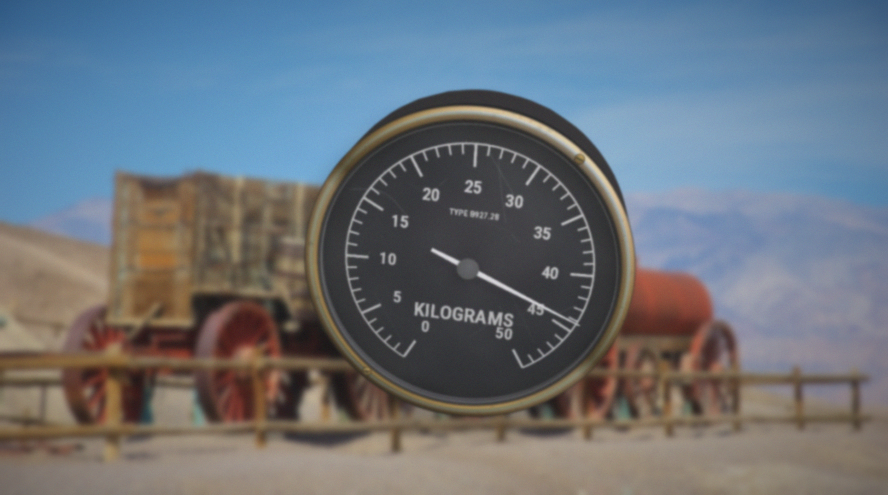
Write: 44 kg
